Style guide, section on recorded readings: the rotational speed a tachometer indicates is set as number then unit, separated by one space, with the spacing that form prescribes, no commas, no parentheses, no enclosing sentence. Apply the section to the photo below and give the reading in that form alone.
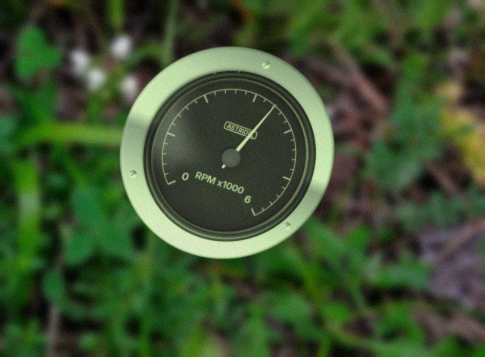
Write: 3400 rpm
